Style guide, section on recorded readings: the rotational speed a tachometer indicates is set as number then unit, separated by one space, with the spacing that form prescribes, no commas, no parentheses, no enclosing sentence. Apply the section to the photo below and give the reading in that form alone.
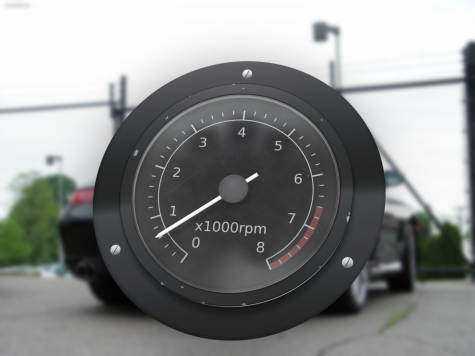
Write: 600 rpm
